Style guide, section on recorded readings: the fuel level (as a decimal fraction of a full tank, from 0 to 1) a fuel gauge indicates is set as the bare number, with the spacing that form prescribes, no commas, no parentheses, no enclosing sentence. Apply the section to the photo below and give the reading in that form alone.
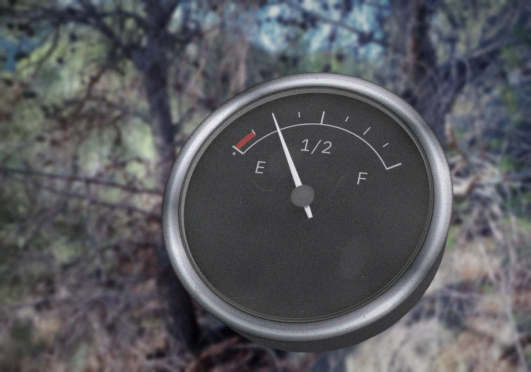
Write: 0.25
